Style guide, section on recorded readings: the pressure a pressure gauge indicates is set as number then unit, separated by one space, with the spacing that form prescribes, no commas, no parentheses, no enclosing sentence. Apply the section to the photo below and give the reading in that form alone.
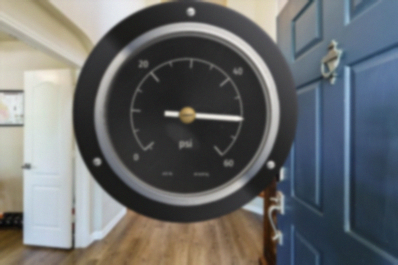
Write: 50 psi
